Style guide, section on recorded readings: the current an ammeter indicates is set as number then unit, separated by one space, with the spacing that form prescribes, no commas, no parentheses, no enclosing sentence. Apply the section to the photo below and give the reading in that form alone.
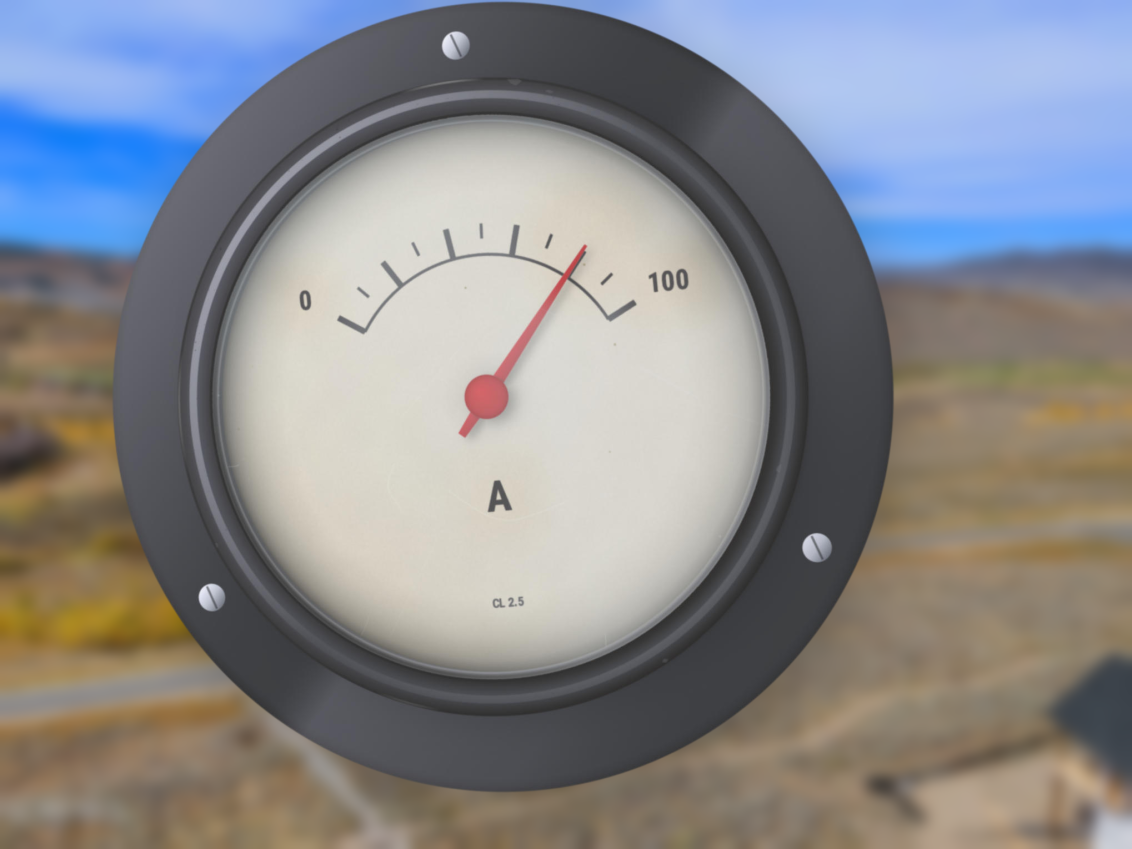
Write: 80 A
